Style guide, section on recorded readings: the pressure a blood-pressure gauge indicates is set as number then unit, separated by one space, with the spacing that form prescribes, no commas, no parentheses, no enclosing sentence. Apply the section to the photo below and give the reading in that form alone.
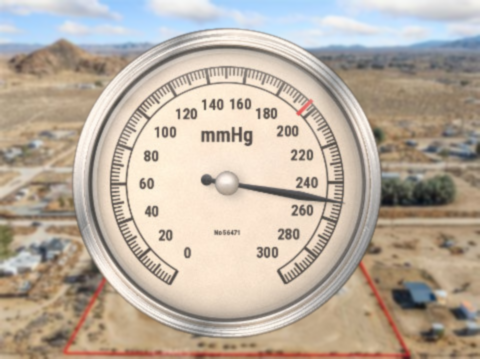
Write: 250 mmHg
